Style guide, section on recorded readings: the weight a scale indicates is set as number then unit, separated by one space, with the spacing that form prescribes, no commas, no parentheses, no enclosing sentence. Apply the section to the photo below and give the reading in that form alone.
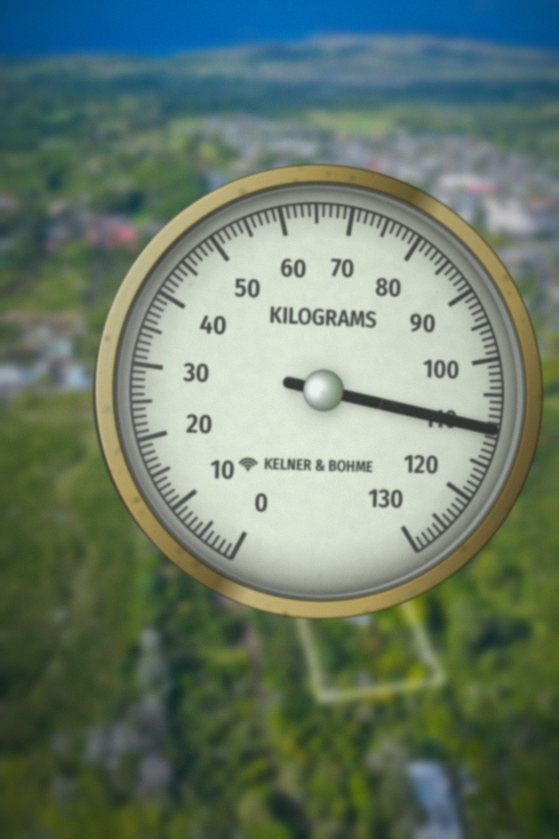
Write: 110 kg
